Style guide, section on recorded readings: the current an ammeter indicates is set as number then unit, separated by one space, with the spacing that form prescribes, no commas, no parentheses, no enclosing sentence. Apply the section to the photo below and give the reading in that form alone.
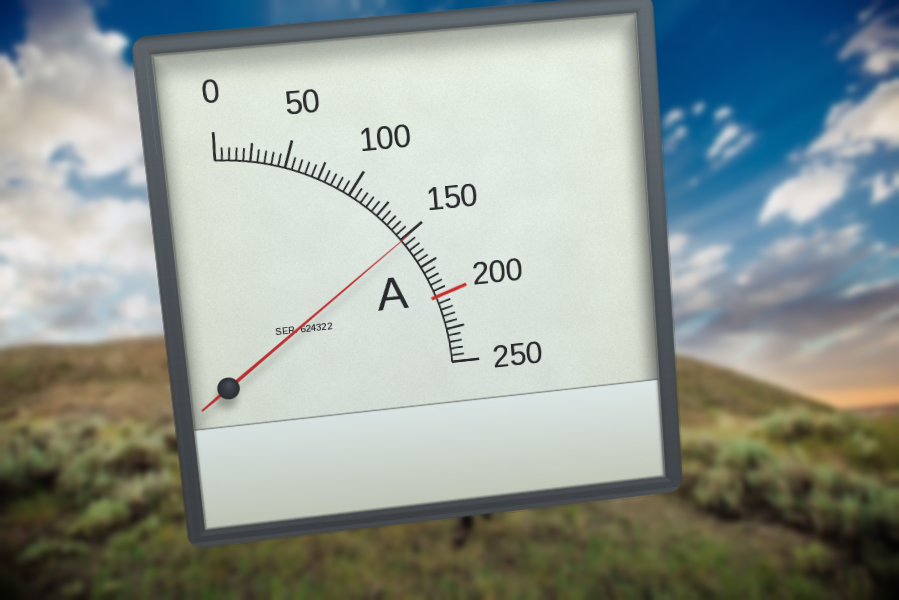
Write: 150 A
